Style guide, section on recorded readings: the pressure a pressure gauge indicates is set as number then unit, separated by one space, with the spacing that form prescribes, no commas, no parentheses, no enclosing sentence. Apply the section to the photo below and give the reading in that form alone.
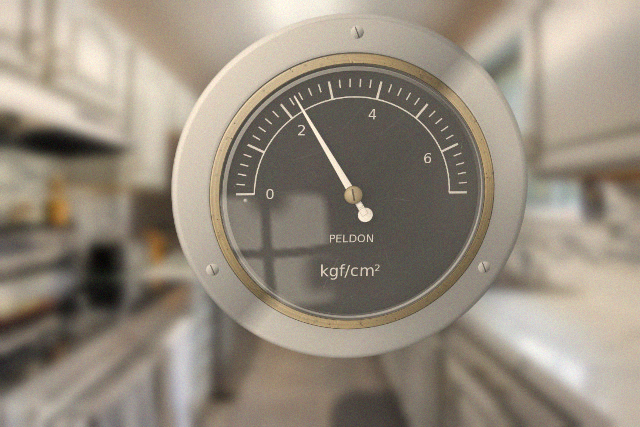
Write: 2.3 kg/cm²
